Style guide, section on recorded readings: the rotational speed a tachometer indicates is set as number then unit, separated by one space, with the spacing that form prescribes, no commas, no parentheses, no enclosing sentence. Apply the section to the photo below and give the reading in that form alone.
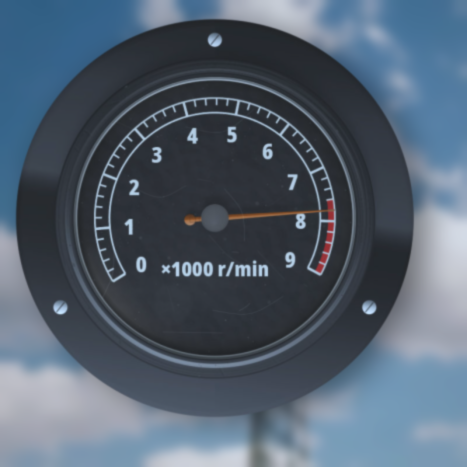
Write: 7800 rpm
